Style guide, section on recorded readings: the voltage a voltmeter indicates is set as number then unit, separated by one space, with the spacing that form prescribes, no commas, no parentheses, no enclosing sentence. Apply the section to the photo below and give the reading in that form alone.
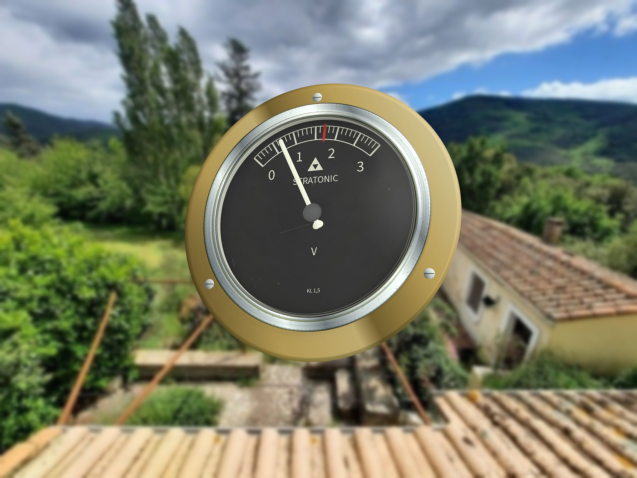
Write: 0.7 V
